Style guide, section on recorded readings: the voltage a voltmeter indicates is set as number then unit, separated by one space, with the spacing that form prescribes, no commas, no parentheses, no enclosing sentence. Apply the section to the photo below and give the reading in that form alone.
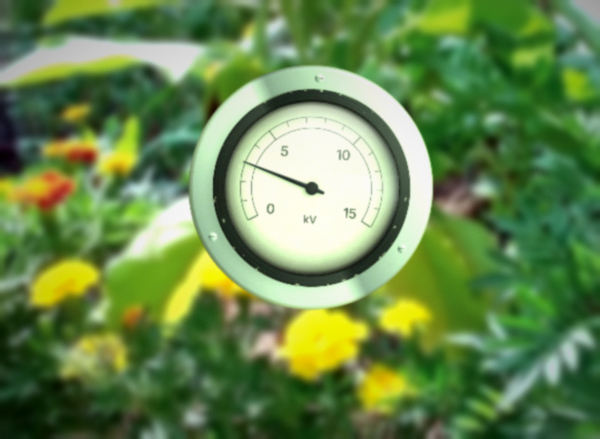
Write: 3 kV
